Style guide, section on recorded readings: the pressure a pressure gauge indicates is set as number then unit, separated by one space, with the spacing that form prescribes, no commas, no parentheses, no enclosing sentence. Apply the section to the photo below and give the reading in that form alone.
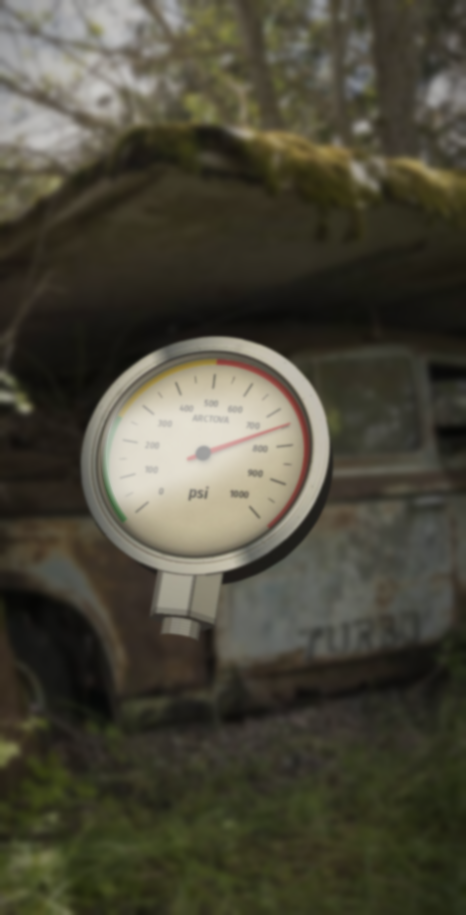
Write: 750 psi
